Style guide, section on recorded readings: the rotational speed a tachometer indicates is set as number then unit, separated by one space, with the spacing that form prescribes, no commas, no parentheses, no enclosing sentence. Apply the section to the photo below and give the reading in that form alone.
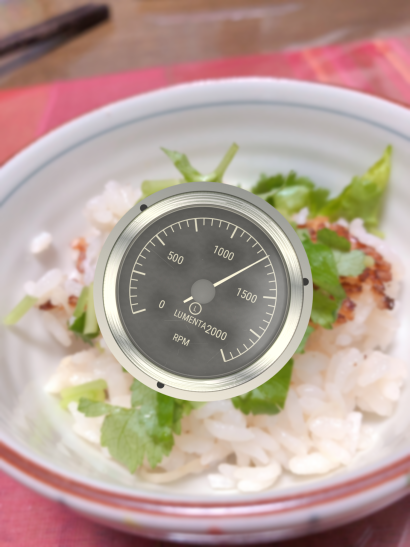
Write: 1250 rpm
